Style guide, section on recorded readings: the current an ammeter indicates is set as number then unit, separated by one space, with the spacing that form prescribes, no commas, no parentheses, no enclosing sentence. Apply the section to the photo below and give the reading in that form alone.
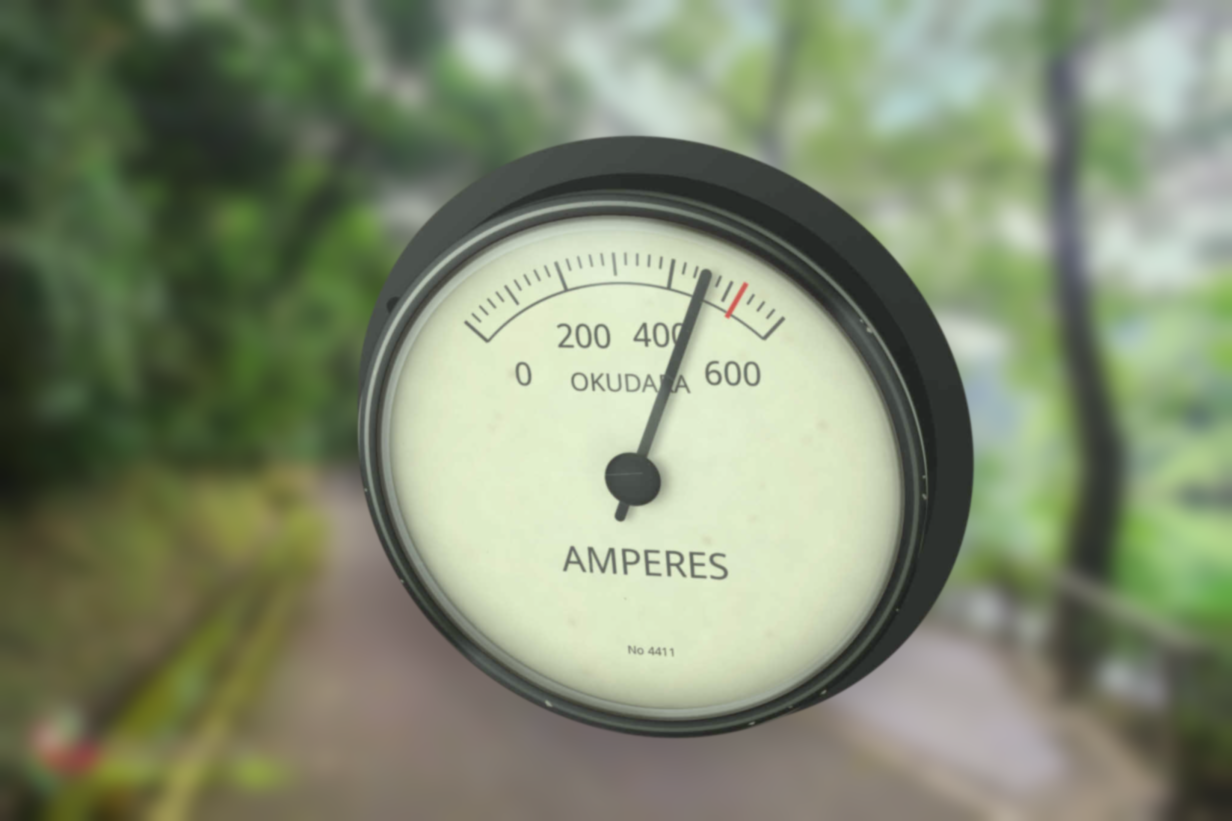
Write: 460 A
